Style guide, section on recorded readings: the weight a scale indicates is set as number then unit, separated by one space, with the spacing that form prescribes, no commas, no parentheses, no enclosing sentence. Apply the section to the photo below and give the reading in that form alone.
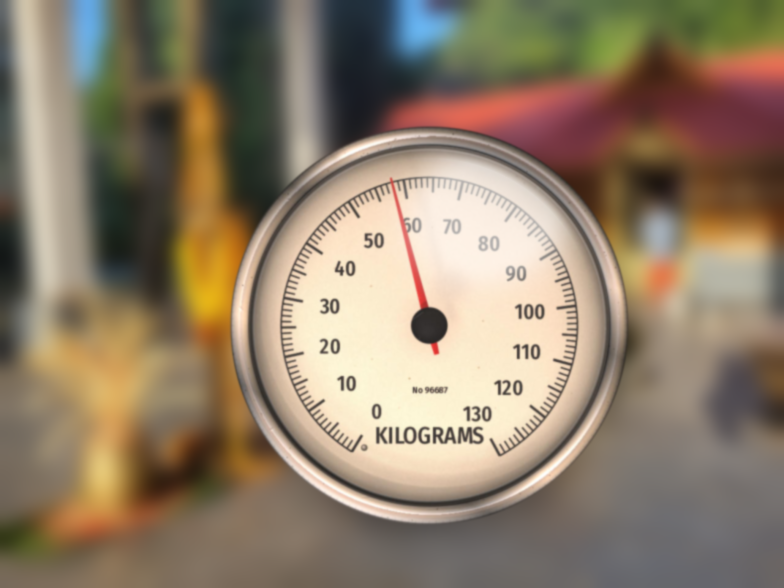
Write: 58 kg
